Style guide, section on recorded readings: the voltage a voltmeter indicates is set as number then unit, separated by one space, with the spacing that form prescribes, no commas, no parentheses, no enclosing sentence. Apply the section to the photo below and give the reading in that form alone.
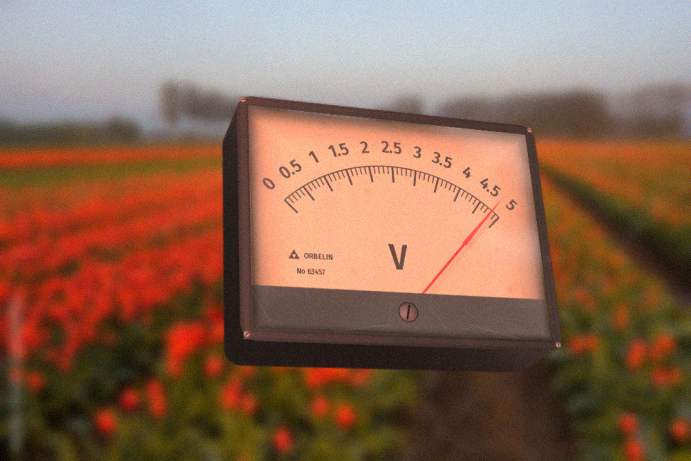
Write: 4.8 V
